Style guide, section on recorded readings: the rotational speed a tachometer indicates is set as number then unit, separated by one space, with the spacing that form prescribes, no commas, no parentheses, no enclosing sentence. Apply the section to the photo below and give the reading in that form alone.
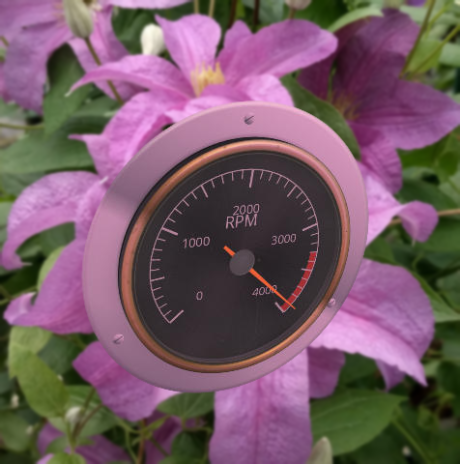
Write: 3900 rpm
